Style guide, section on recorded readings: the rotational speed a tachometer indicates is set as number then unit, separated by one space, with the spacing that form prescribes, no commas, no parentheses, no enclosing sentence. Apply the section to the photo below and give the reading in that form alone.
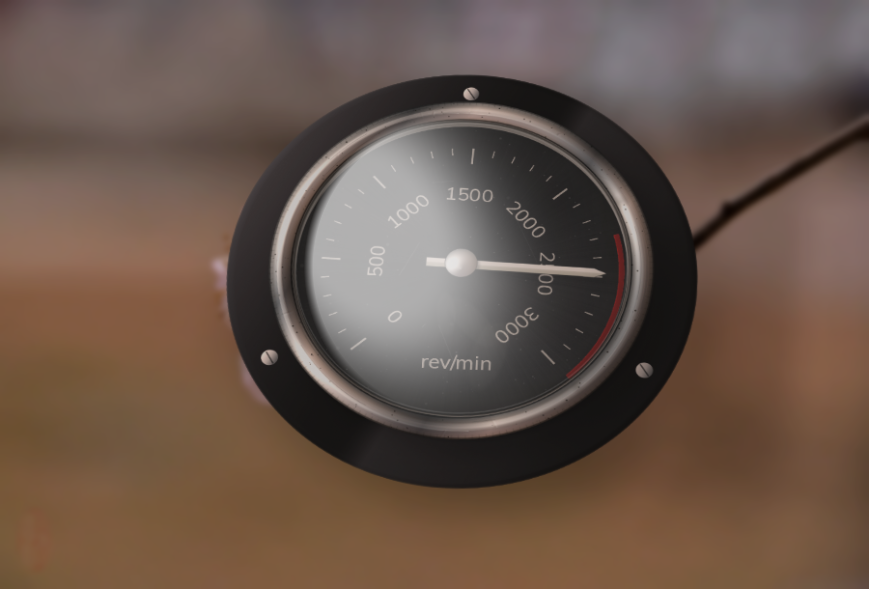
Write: 2500 rpm
